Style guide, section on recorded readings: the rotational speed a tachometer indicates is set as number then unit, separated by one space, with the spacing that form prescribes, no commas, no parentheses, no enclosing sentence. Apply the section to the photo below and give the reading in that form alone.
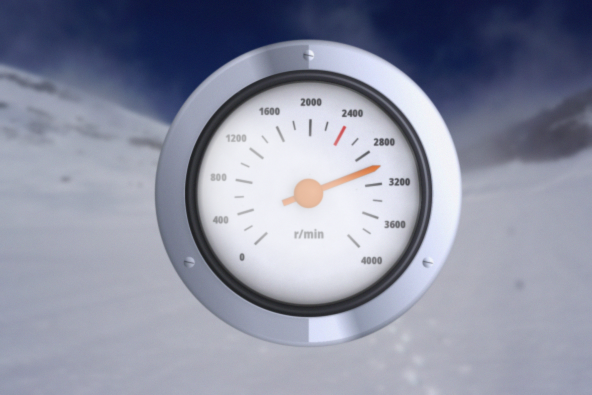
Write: 3000 rpm
